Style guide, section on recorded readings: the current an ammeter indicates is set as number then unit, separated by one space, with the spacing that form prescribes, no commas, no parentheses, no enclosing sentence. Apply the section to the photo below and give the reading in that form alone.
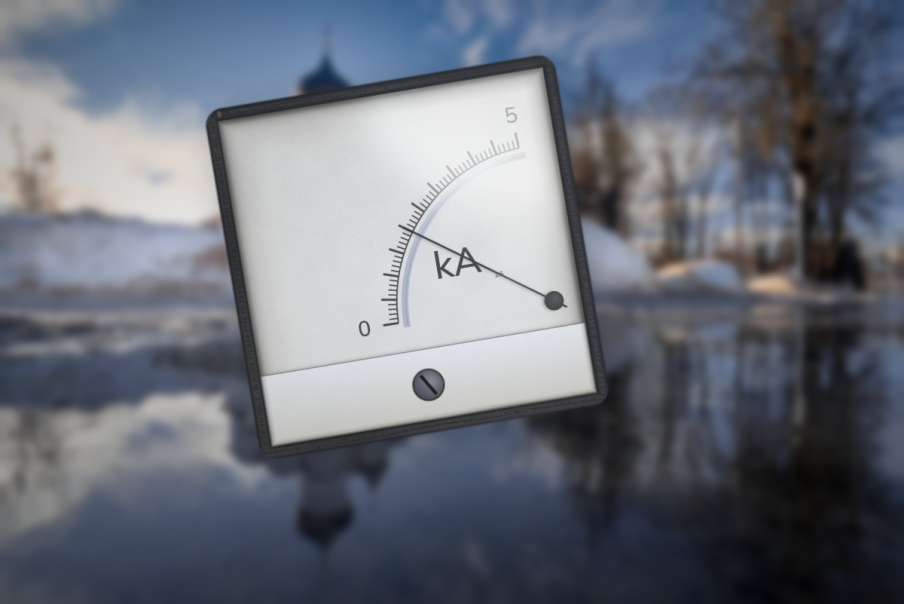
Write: 2 kA
